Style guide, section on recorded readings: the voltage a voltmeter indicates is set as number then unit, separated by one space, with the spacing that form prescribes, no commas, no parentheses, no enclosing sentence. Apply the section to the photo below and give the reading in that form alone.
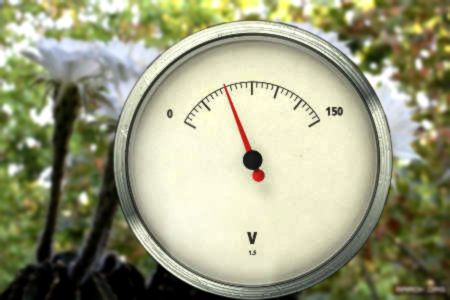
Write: 50 V
